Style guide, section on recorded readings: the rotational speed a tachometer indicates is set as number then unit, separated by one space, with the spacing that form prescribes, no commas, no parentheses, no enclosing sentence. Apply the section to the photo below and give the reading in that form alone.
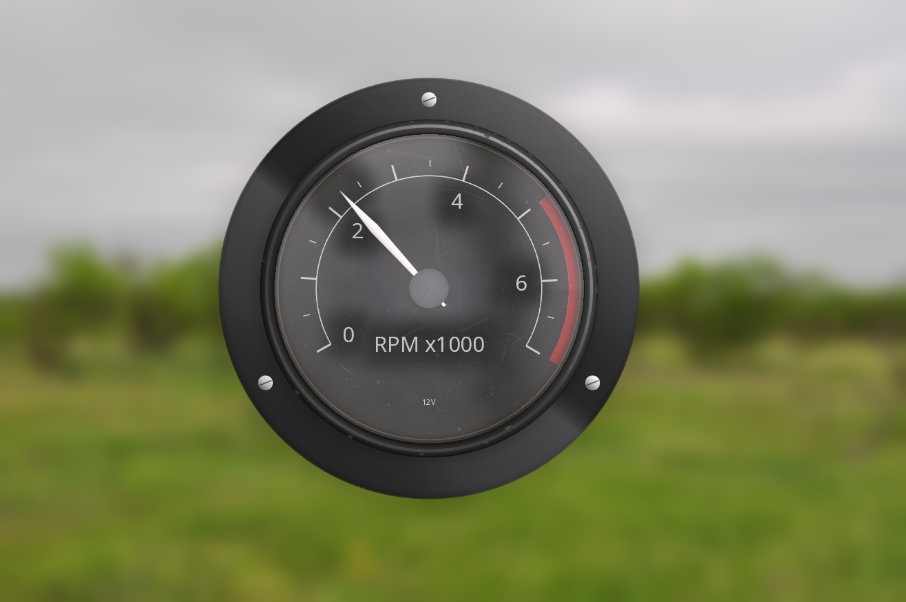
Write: 2250 rpm
